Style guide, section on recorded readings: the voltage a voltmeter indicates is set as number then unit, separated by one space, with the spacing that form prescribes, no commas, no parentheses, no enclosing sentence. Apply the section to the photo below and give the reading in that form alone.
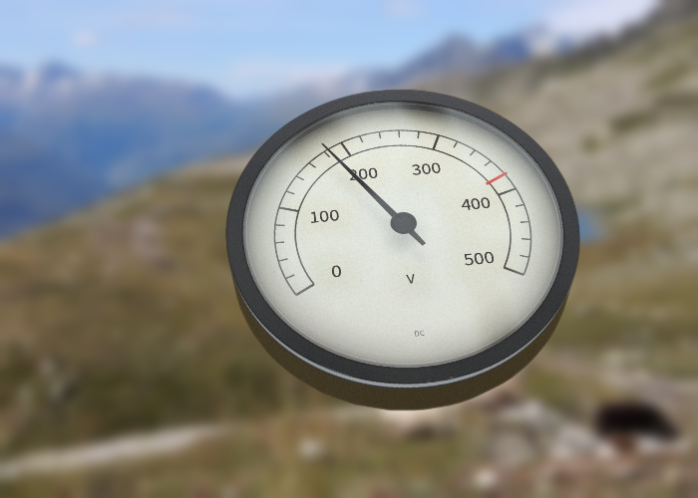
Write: 180 V
